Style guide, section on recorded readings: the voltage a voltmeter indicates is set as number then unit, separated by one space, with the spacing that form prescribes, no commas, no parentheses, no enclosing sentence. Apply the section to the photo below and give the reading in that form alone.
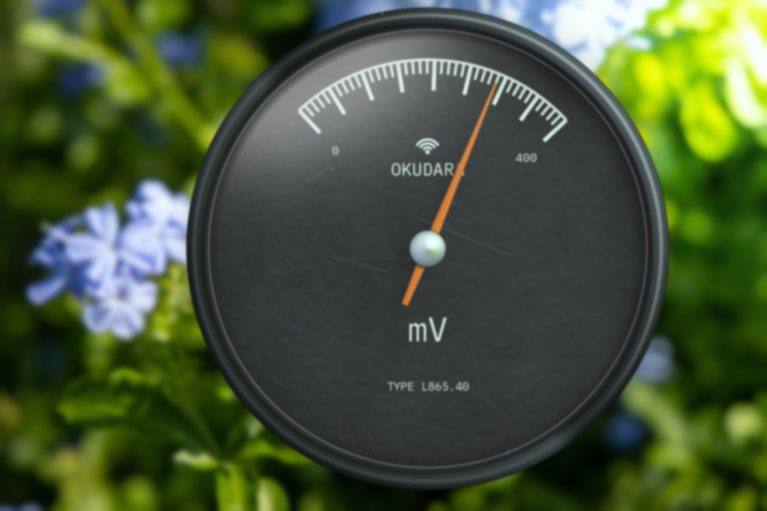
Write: 290 mV
